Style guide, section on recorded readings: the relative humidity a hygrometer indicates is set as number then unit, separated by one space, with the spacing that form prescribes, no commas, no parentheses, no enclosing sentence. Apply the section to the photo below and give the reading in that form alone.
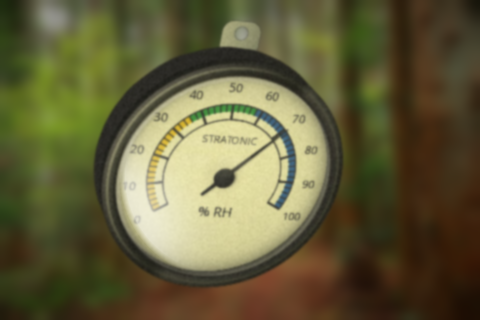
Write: 70 %
